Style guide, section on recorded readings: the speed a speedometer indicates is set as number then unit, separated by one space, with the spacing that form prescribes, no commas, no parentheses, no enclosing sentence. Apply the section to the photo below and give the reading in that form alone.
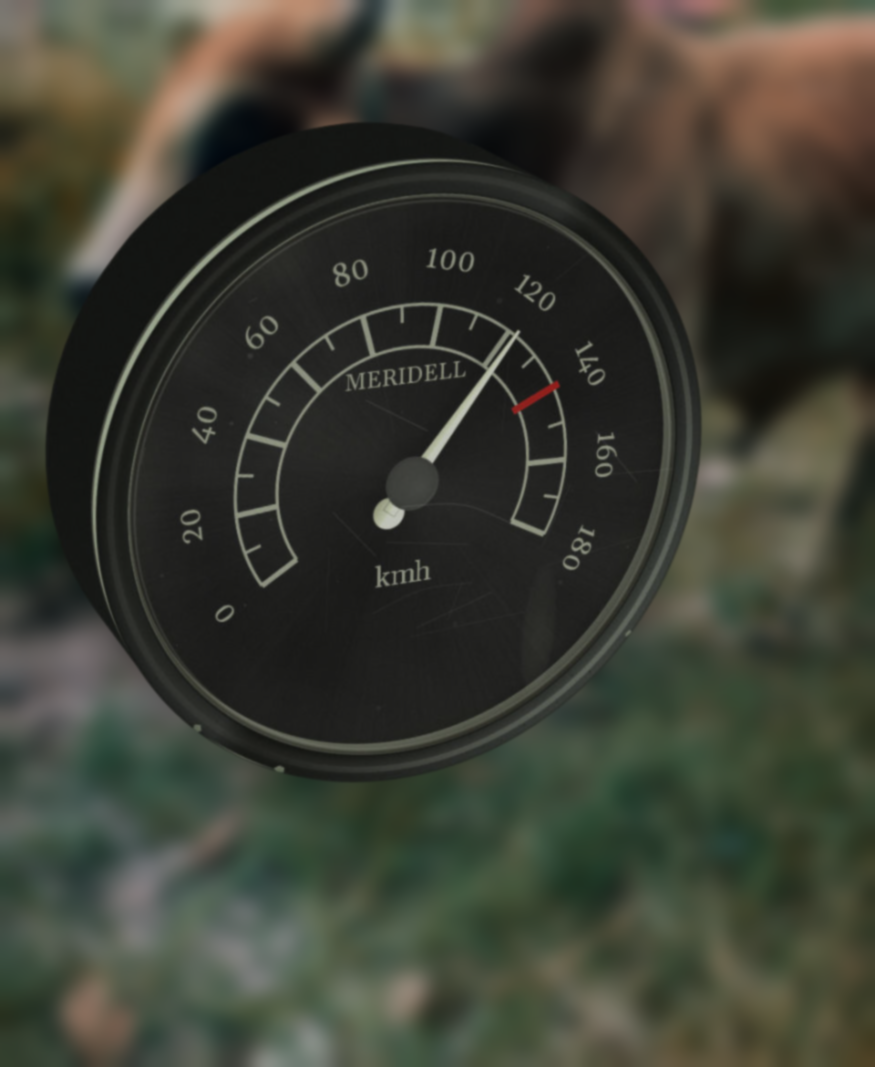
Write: 120 km/h
